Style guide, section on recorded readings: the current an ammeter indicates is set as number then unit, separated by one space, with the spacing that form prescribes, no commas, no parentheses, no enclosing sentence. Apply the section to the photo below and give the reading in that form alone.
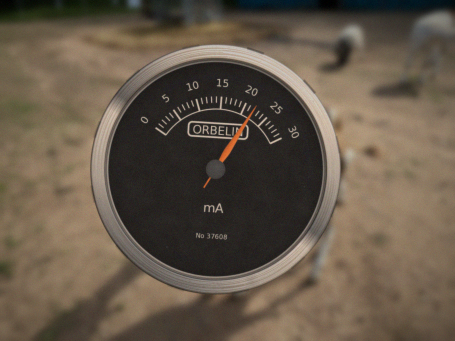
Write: 22 mA
